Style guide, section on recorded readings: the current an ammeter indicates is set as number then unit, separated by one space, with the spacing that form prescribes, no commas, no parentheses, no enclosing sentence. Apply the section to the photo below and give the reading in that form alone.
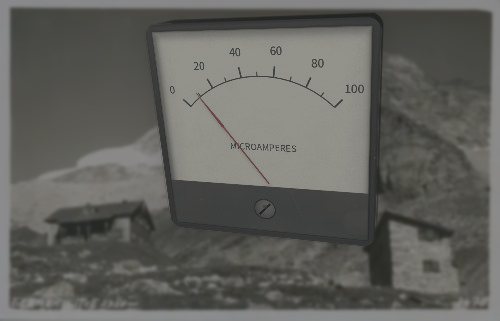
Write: 10 µA
